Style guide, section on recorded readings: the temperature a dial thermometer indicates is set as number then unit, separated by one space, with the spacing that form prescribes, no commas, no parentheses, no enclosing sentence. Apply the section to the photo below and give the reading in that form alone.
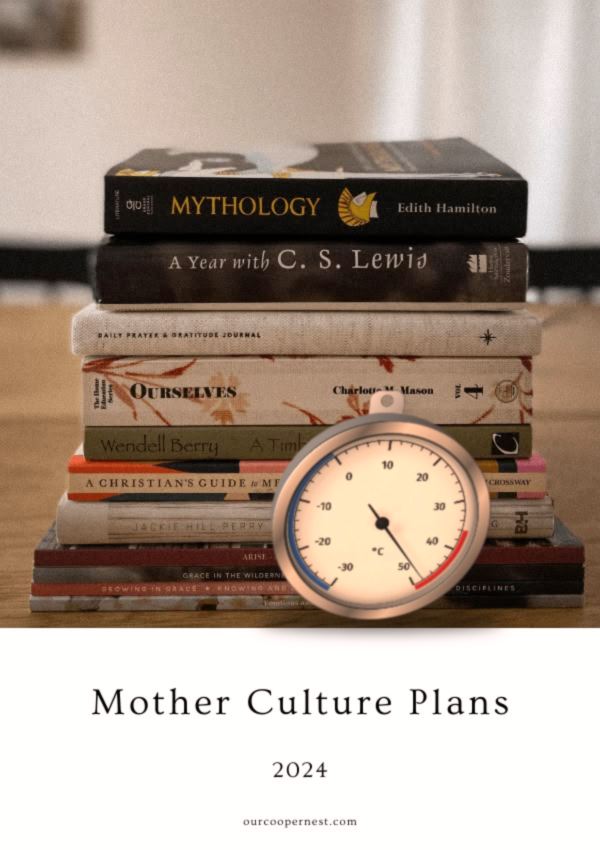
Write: 48 °C
